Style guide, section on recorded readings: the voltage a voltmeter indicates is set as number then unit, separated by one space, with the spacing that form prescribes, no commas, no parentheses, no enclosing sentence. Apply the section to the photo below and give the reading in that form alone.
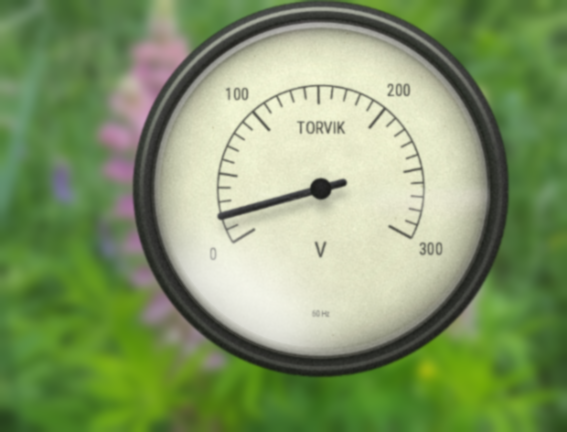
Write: 20 V
